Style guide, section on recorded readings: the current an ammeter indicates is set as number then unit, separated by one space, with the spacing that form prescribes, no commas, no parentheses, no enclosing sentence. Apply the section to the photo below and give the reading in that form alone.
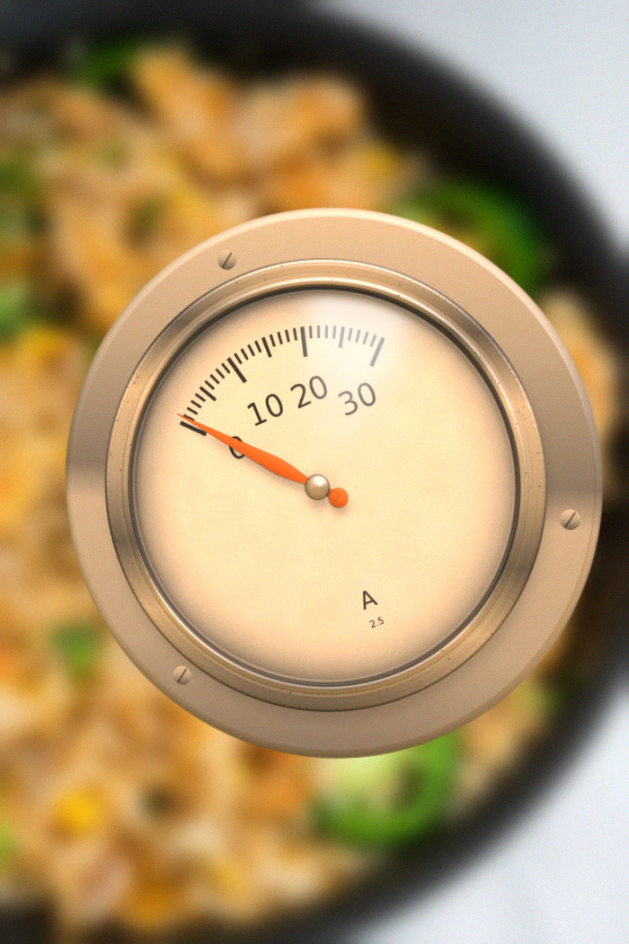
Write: 1 A
